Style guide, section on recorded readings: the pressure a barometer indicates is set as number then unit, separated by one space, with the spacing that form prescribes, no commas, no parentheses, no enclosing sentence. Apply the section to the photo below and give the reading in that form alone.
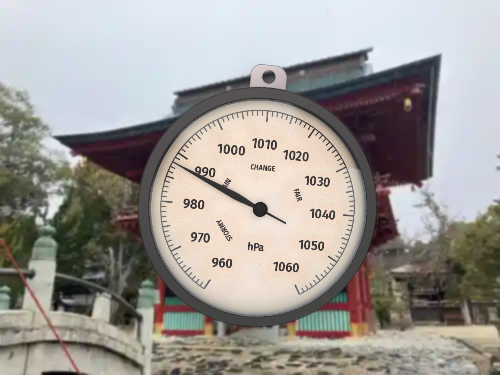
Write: 988 hPa
